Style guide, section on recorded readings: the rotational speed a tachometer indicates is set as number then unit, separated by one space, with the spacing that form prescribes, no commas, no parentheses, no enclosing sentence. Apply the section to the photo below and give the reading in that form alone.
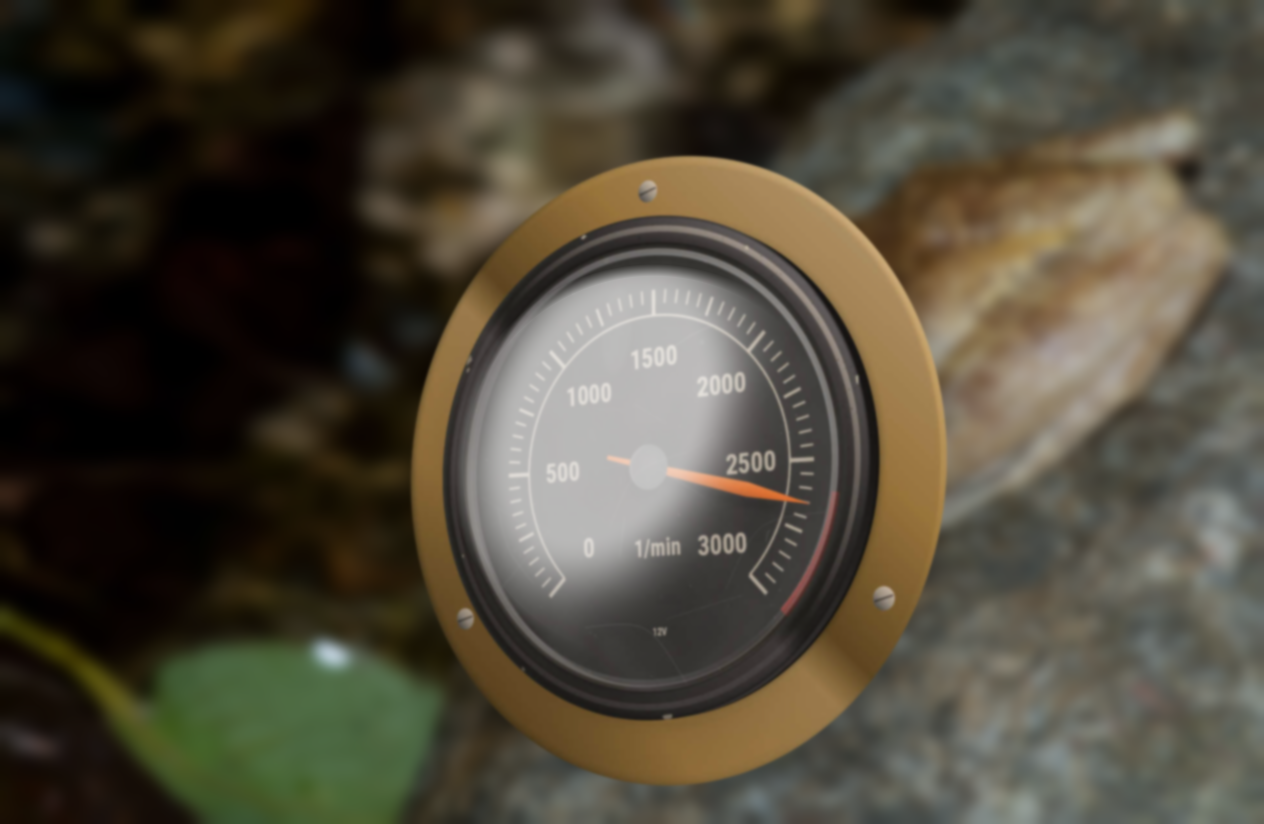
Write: 2650 rpm
